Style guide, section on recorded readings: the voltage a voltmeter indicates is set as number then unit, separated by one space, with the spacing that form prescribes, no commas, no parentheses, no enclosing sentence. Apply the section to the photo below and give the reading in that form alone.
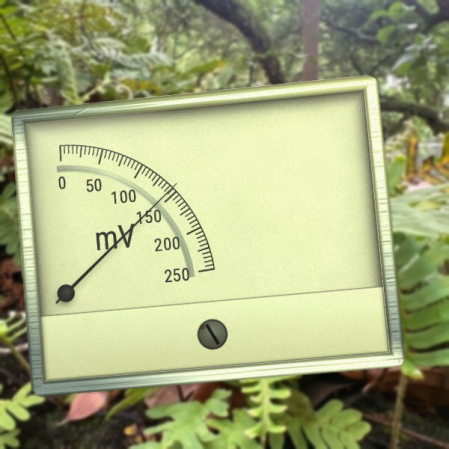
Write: 145 mV
